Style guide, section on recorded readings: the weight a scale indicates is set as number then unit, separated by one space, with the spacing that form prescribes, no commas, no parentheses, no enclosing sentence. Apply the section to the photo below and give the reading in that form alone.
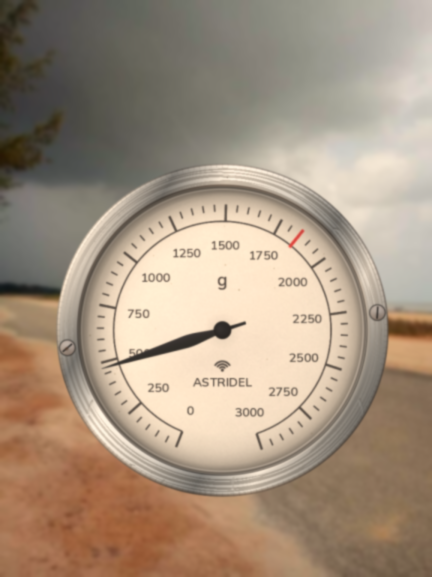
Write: 475 g
